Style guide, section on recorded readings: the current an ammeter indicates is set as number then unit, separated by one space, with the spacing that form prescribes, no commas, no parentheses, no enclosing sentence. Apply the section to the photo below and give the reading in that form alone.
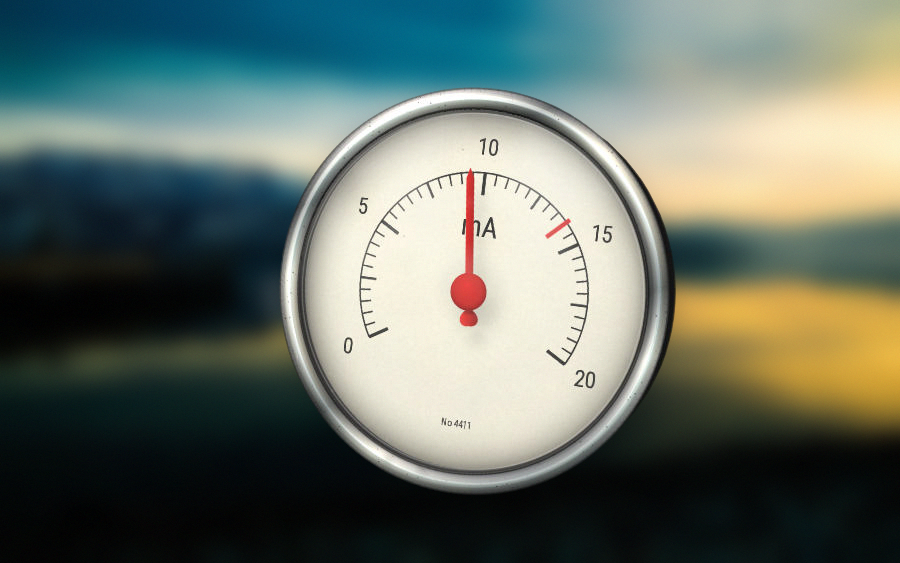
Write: 9.5 mA
